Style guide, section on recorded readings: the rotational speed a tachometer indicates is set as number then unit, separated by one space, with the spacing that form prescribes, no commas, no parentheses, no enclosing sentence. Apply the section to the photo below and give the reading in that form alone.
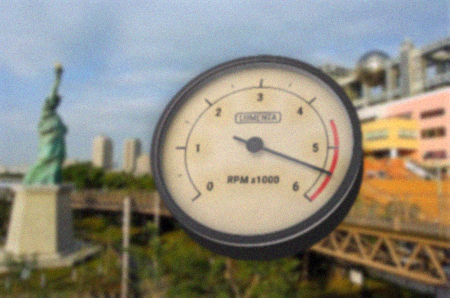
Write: 5500 rpm
